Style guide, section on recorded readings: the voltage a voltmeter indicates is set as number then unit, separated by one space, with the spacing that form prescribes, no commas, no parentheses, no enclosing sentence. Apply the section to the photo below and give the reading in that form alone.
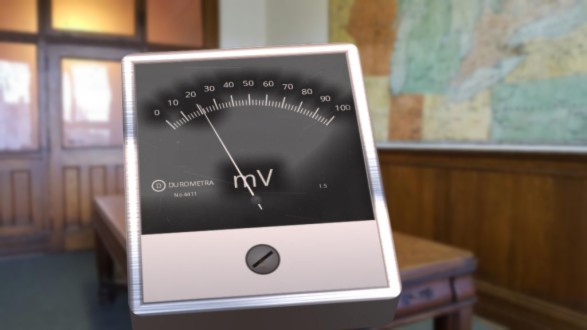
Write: 20 mV
